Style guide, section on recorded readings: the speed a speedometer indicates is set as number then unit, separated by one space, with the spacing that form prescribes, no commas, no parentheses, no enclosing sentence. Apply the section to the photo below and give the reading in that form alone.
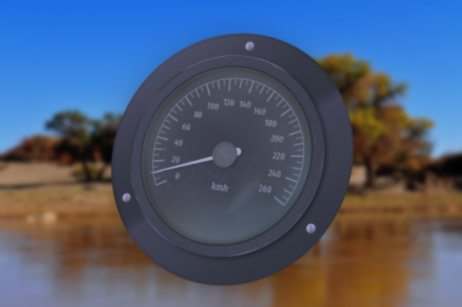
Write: 10 km/h
